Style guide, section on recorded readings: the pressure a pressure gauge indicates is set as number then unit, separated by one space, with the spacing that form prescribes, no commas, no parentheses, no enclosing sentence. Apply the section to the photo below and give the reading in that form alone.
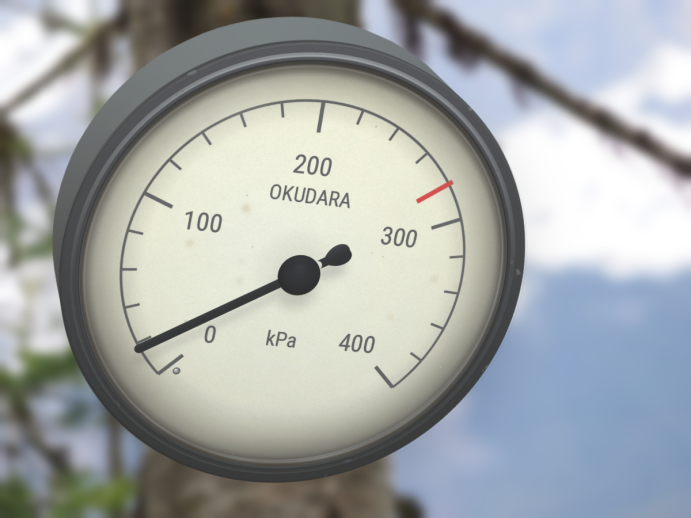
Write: 20 kPa
